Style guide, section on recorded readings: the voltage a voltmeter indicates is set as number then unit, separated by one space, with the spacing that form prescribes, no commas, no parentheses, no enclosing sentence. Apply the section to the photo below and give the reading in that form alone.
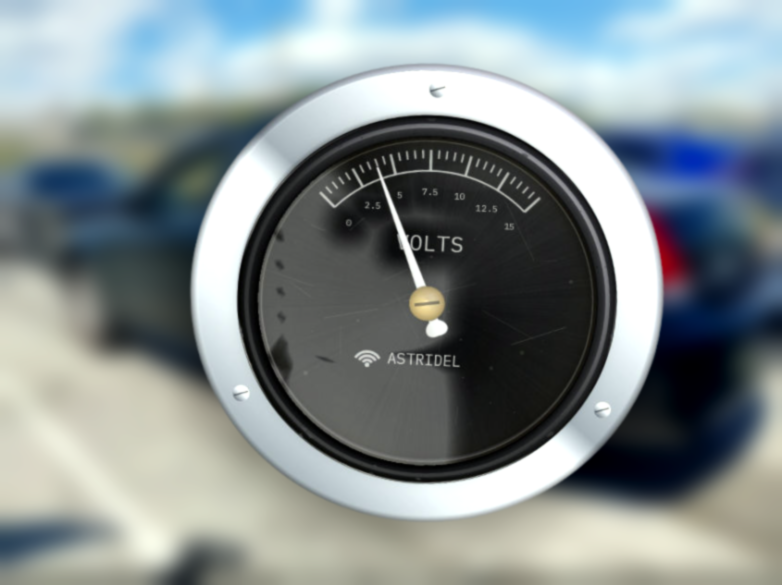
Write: 4 V
